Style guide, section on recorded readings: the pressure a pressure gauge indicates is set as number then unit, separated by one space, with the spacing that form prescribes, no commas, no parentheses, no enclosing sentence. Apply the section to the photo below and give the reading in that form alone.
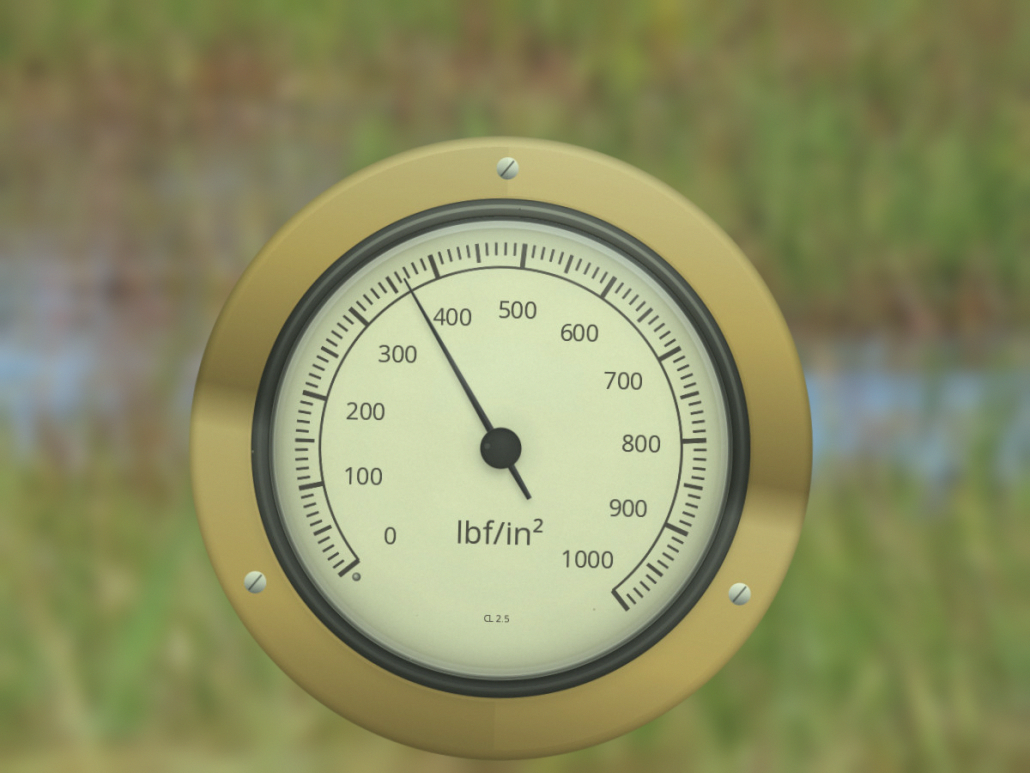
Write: 365 psi
